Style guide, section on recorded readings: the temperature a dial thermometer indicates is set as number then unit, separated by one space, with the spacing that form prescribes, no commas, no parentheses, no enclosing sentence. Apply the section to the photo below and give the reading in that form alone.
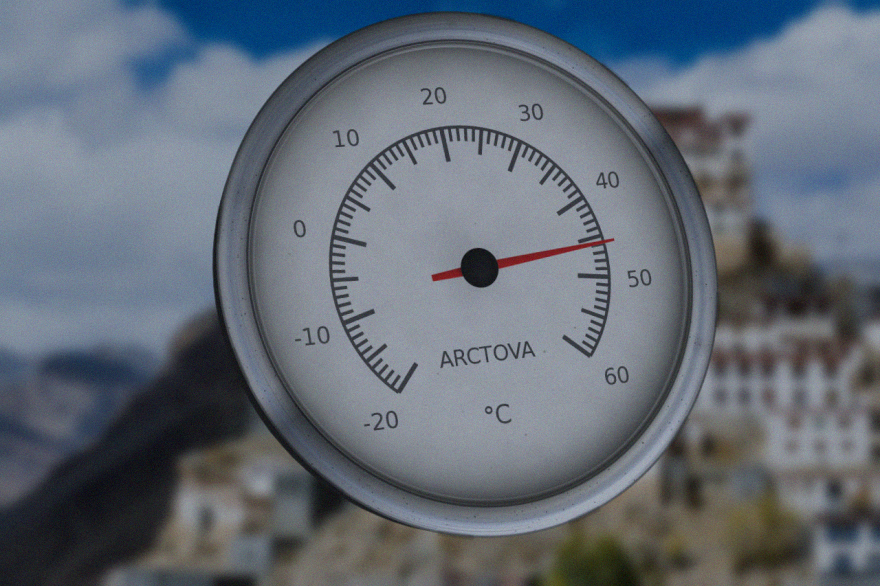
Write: 46 °C
